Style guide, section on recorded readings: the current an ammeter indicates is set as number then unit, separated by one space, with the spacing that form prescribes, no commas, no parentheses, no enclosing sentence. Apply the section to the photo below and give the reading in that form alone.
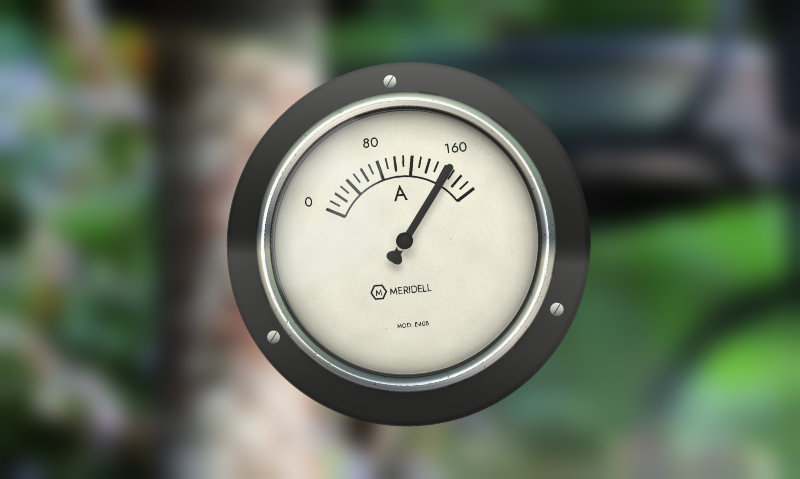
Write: 165 A
